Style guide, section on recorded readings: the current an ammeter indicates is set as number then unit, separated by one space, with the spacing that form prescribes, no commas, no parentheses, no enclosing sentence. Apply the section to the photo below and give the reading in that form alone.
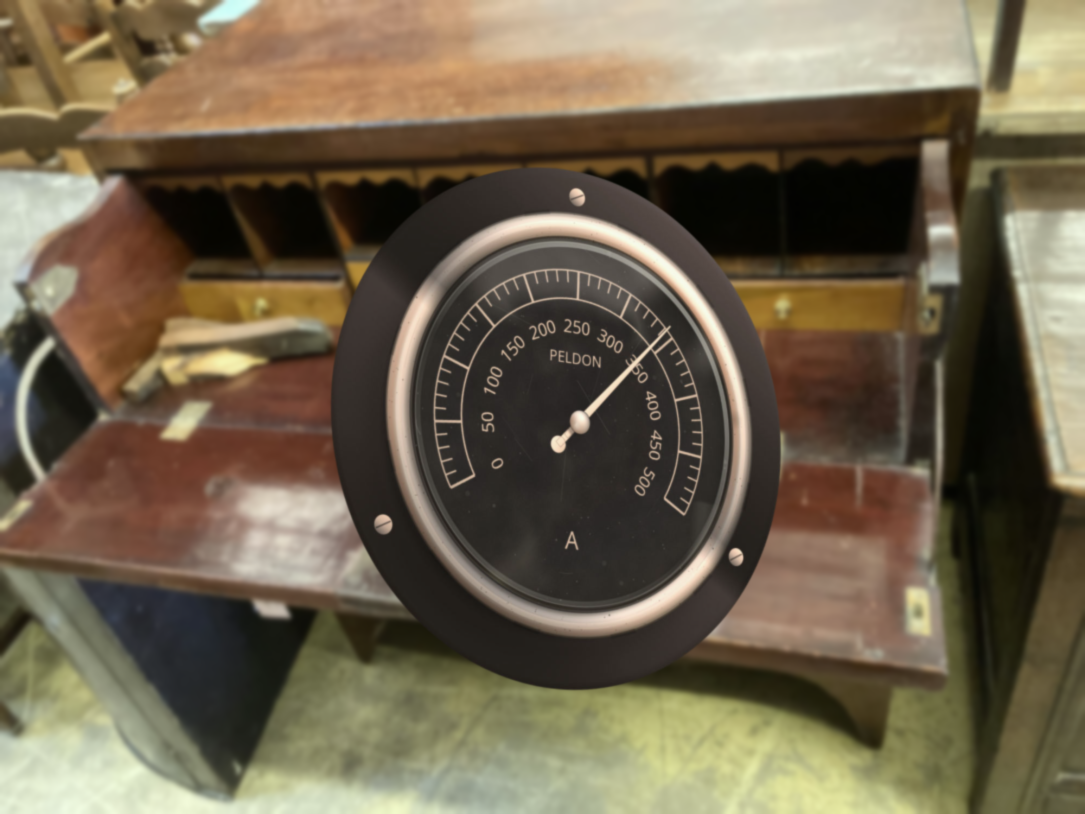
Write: 340 A
